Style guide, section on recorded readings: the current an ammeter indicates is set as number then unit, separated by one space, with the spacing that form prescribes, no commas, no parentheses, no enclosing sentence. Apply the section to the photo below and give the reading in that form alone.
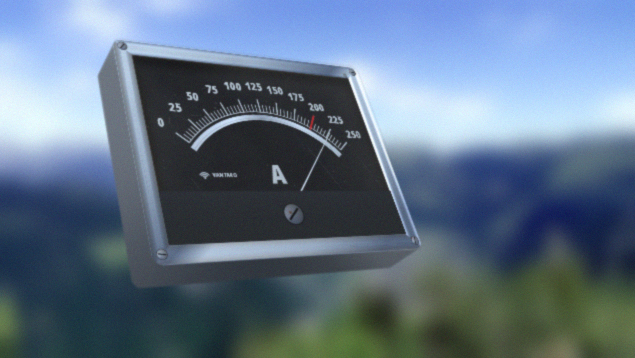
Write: 225 A
